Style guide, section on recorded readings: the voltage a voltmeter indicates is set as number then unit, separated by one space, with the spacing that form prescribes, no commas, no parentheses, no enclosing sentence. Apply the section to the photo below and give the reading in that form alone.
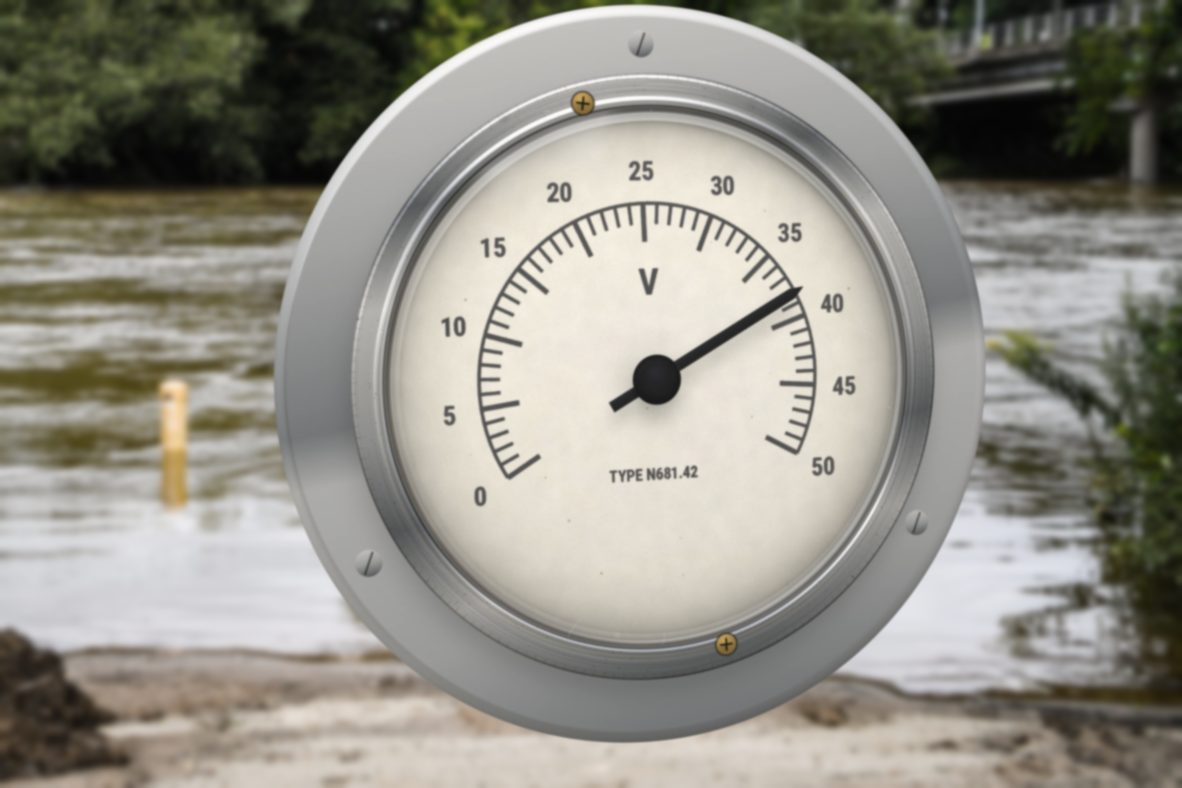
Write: 38 V
